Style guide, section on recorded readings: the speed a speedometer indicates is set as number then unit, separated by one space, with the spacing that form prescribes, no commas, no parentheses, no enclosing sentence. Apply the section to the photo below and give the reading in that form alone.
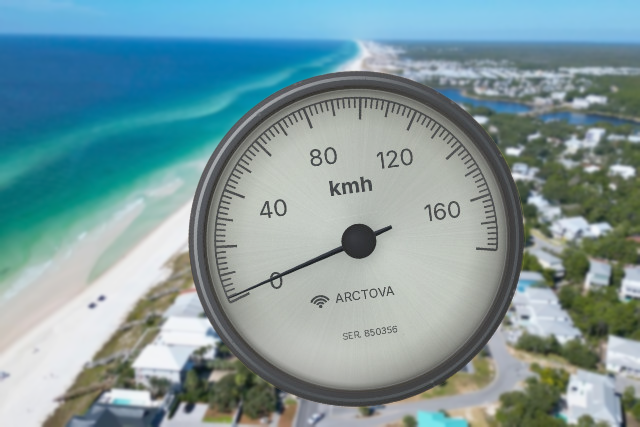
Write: 2 km/h
